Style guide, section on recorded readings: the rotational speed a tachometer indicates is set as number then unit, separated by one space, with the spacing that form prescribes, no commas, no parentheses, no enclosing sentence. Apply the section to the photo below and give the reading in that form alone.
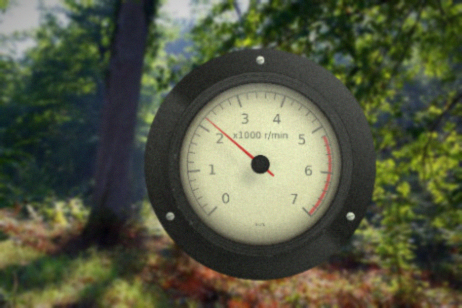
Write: 2200 rpm
